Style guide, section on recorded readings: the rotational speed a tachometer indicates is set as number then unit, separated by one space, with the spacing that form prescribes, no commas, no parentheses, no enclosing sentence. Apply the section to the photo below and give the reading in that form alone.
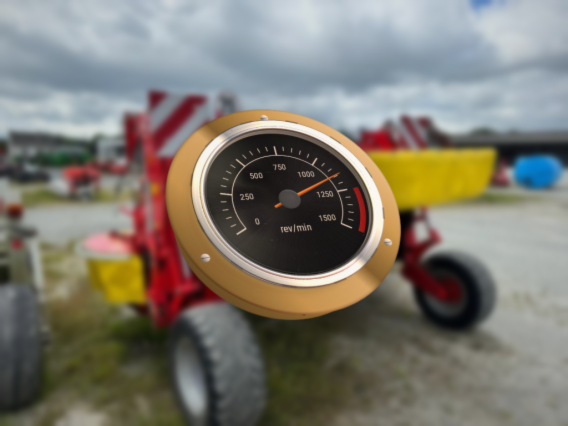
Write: 1150 rpm
